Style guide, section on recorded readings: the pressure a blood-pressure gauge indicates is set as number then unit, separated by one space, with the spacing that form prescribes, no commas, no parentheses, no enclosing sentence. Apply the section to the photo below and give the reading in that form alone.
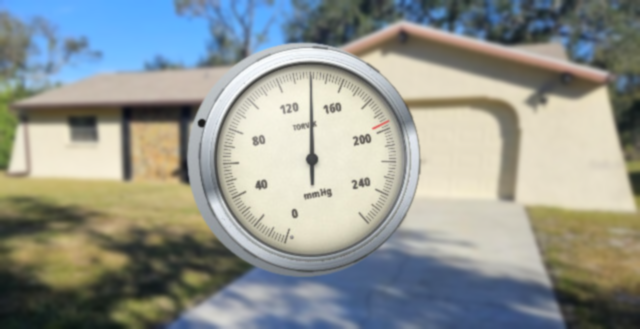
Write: 140 mmHg
